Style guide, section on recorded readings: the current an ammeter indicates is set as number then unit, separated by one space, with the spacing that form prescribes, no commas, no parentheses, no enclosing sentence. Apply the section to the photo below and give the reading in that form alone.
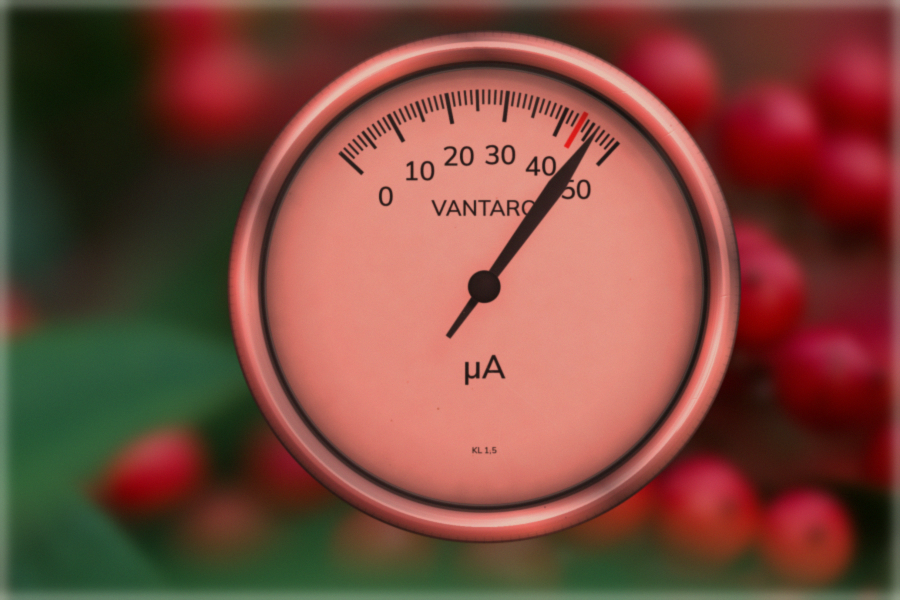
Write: 46 µA
